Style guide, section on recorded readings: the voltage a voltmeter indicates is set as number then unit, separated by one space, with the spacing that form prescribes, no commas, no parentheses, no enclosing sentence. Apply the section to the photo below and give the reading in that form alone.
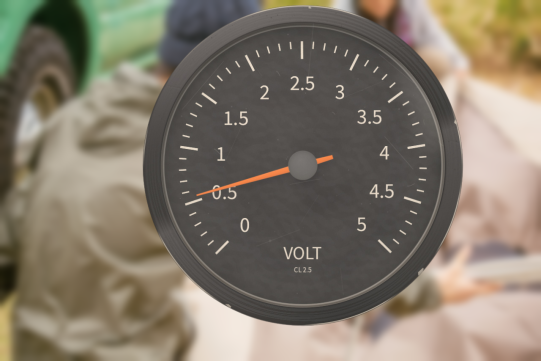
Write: 0.55 V
